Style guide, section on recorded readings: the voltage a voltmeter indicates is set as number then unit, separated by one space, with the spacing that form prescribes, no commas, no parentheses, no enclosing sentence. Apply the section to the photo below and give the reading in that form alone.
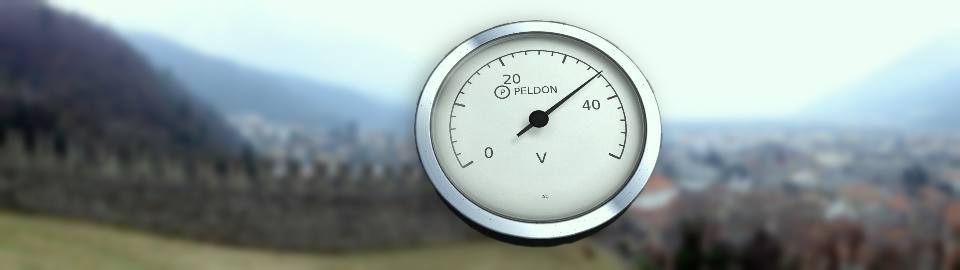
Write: 36 V
